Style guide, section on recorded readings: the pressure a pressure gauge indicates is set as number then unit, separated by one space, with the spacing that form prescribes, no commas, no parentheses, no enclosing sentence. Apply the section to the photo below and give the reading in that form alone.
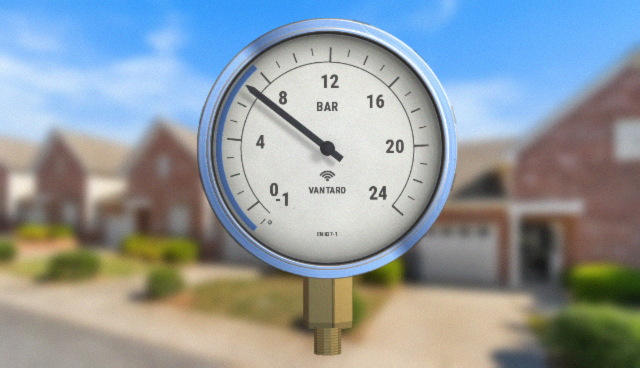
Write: 7 bar
